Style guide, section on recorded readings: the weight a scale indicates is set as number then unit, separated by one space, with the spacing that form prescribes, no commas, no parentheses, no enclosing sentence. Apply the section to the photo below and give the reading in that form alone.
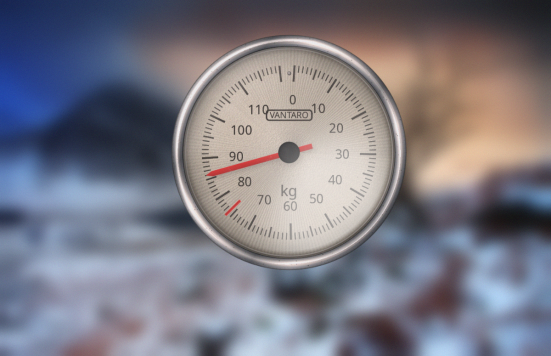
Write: 86 kg
